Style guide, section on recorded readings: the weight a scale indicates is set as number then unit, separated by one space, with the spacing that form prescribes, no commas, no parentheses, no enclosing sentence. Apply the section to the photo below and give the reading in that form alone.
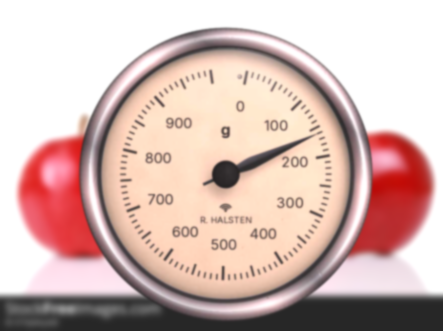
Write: 160 g
